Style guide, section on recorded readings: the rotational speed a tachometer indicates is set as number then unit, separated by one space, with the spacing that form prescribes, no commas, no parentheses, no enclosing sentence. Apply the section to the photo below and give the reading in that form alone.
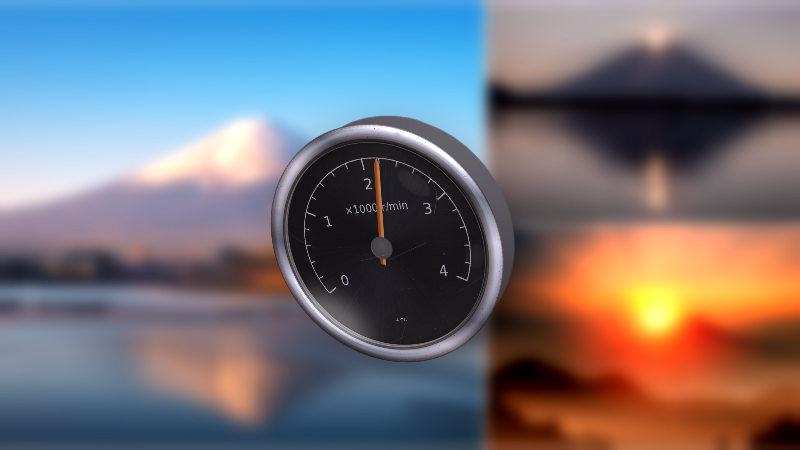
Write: 2200 rpm
